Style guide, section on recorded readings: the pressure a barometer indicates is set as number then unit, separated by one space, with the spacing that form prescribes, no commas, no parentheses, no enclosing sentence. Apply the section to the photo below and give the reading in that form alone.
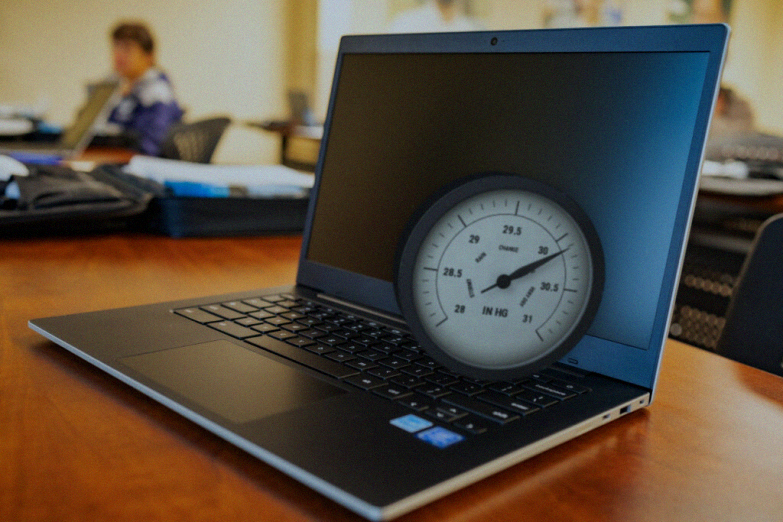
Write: 30.1 inHg
